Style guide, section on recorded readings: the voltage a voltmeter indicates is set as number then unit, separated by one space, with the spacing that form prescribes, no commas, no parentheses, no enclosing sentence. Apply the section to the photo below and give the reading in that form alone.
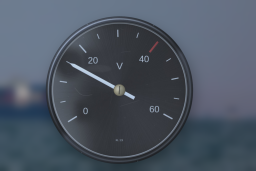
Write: 15 V
